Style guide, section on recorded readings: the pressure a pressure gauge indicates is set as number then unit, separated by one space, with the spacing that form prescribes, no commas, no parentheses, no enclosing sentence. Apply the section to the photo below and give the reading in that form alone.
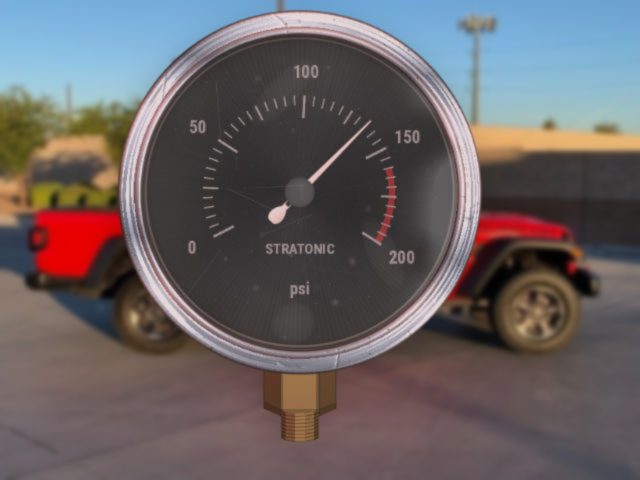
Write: 135 psi
